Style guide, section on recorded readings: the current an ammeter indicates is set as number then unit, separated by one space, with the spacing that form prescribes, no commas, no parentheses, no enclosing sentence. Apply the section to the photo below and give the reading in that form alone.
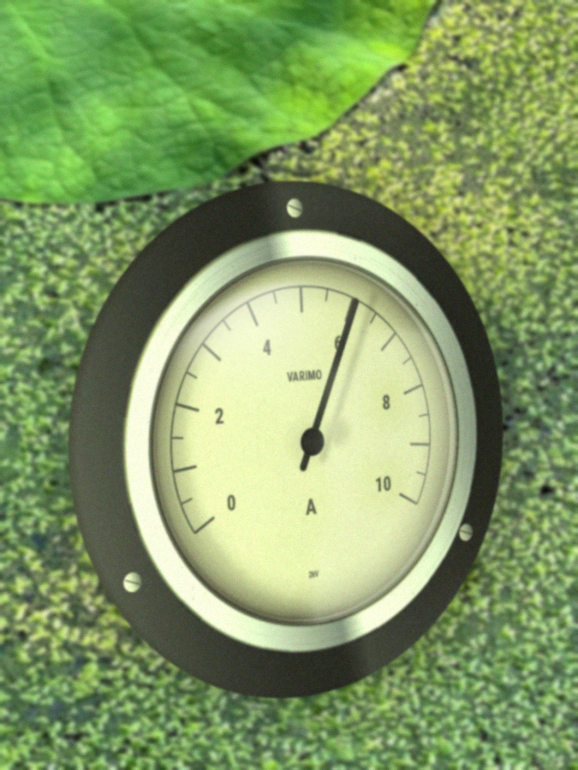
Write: 6 A
